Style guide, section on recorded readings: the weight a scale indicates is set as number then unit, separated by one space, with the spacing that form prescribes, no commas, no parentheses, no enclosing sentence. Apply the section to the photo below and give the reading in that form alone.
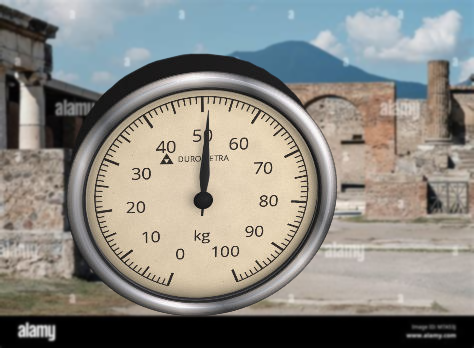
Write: 51 kg
